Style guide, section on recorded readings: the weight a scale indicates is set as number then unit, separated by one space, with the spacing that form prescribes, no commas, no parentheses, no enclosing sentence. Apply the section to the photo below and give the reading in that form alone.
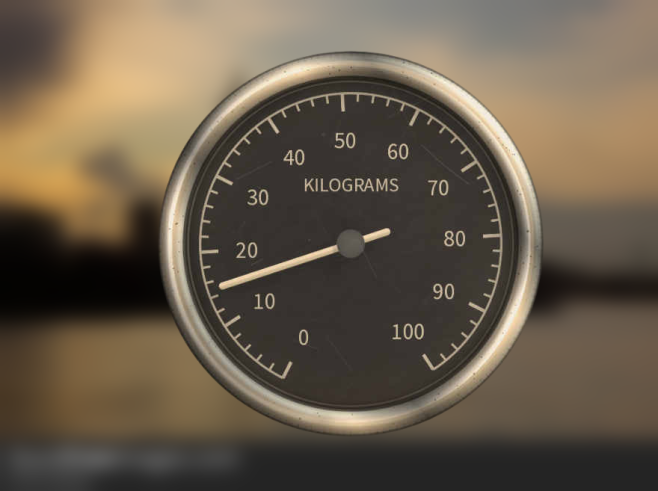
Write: 15 kg
